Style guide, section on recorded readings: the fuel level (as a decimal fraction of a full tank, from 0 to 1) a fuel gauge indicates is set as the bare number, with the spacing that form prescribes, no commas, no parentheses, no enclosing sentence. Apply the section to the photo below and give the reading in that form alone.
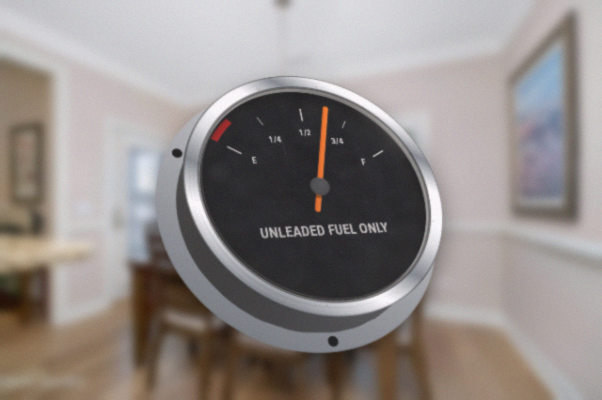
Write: 0.625
